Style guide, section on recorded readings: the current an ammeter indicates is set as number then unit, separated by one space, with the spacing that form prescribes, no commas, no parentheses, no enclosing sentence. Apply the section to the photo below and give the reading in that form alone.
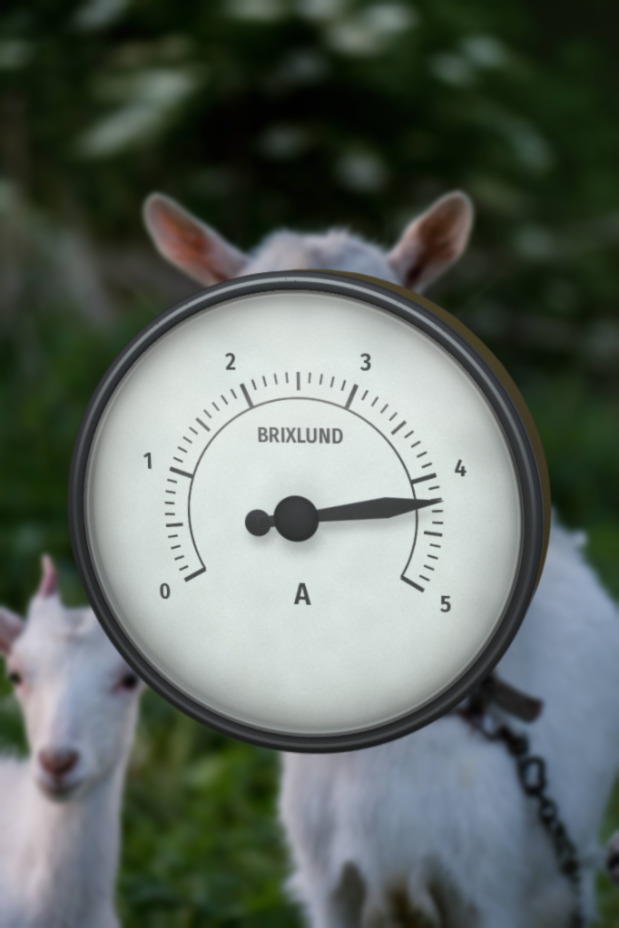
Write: 4.2 A
